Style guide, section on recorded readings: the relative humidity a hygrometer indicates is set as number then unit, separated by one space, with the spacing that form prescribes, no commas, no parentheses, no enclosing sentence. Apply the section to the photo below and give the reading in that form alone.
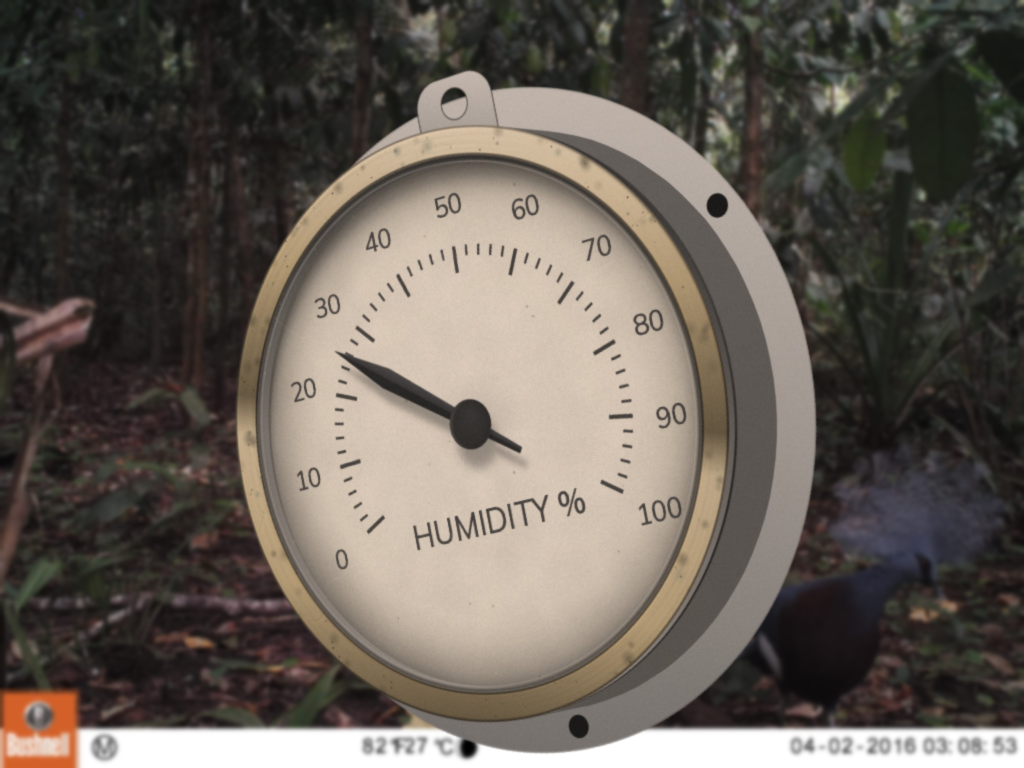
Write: 26 %
